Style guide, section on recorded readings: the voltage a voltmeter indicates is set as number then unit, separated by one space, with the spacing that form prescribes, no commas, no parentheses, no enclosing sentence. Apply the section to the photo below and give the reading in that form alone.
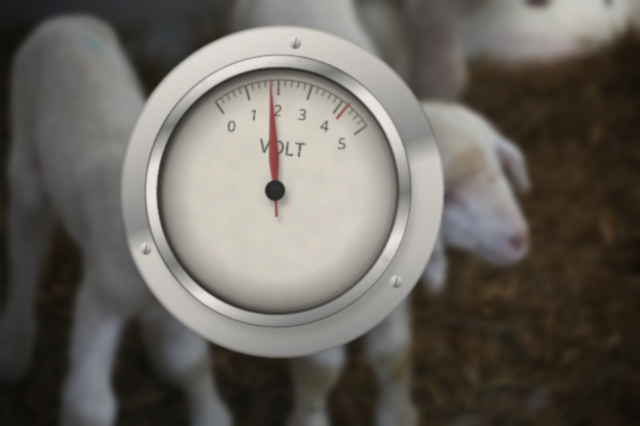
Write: 1.8 V
